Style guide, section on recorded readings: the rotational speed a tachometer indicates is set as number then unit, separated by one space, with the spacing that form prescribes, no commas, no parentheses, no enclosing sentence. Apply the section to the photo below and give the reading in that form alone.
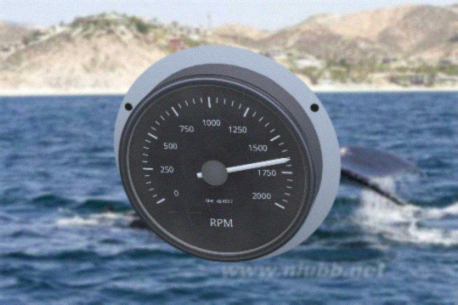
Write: 1650 rpm
